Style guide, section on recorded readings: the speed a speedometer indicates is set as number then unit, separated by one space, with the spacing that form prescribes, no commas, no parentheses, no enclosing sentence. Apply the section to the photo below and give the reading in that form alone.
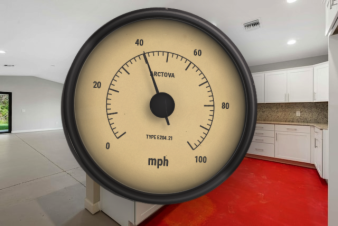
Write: 40 mph
